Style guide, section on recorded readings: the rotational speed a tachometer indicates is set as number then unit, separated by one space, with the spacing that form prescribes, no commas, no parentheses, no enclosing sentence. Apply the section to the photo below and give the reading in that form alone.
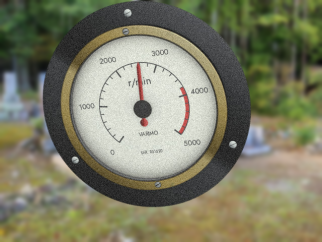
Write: 2600 rpm
